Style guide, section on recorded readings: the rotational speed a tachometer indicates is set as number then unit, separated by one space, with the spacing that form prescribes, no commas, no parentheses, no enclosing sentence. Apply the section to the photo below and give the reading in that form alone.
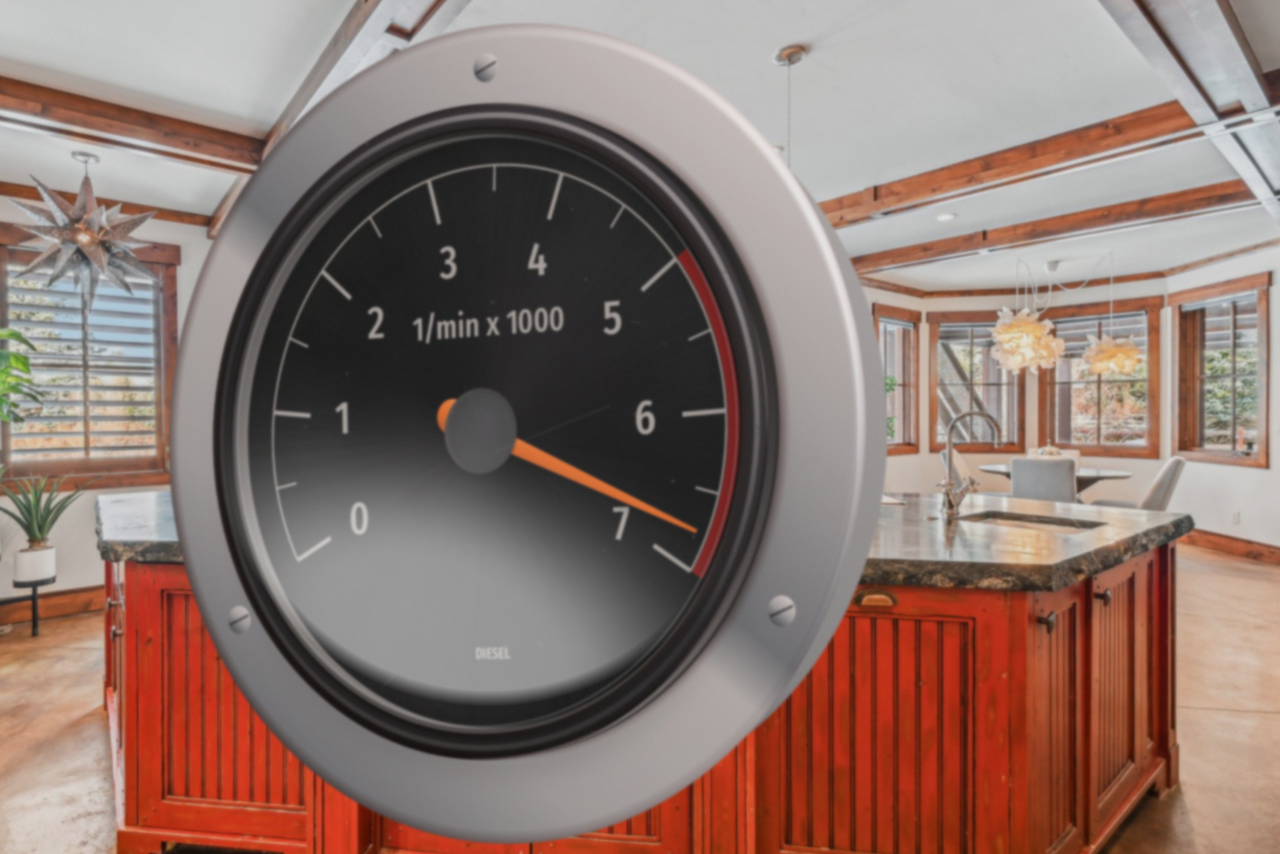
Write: 6750 rpm
